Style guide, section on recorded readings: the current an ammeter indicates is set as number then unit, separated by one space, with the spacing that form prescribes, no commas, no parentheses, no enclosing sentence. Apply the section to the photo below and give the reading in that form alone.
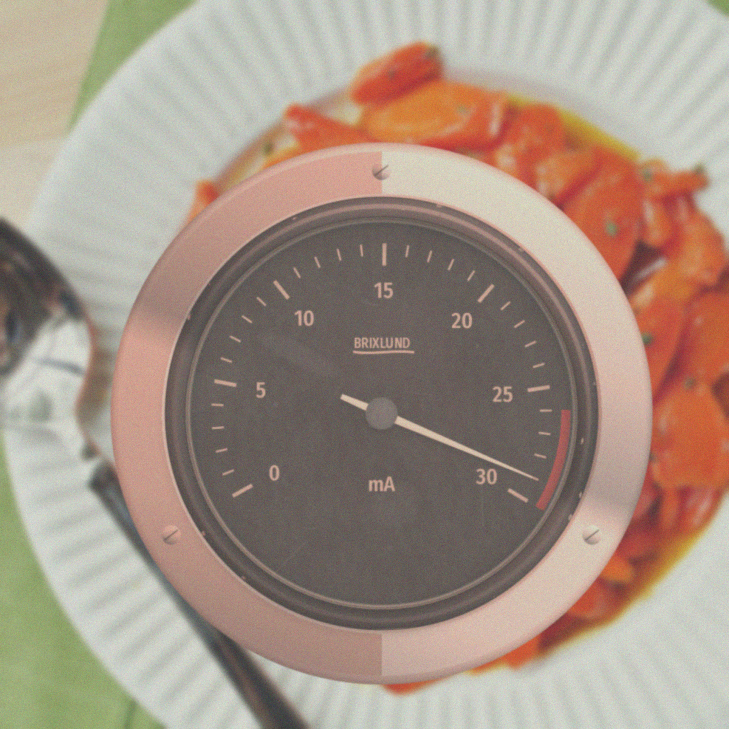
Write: 29 mA
